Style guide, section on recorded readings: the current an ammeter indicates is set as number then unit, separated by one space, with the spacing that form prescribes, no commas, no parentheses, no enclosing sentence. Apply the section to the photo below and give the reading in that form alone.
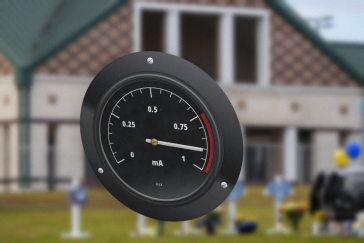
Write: 0.9 mA
